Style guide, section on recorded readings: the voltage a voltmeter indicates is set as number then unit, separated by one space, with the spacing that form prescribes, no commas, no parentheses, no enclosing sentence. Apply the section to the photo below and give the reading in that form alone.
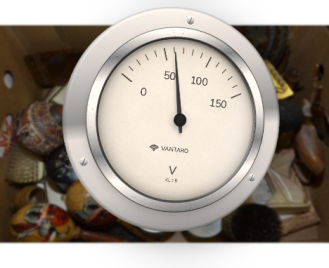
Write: 60 V
